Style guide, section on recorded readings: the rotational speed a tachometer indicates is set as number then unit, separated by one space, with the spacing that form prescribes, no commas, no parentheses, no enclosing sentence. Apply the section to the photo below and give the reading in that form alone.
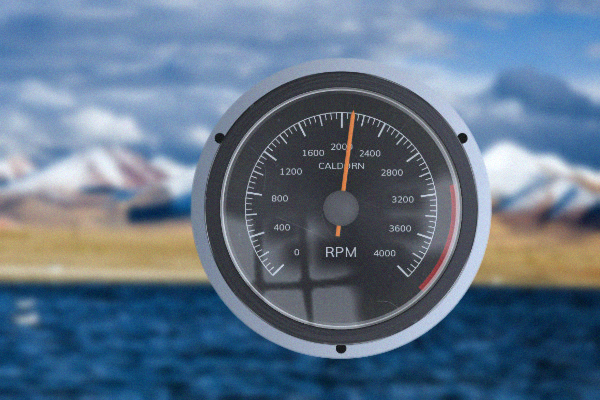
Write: 2100 rpm
